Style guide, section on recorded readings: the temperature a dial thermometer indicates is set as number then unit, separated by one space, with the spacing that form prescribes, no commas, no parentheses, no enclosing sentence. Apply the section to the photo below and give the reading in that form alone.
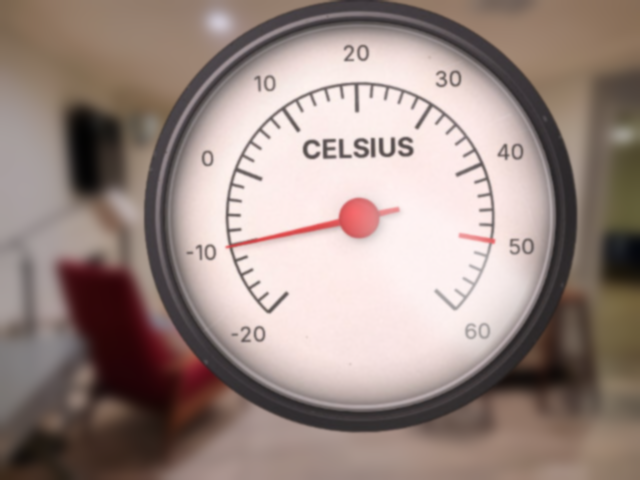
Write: -10 °C
